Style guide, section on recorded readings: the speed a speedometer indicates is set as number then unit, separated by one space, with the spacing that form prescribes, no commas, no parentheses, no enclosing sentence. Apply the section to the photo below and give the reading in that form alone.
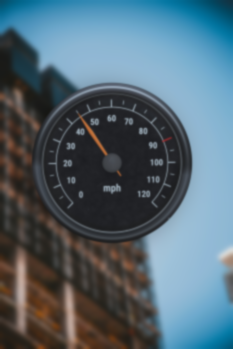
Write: 45 mph
